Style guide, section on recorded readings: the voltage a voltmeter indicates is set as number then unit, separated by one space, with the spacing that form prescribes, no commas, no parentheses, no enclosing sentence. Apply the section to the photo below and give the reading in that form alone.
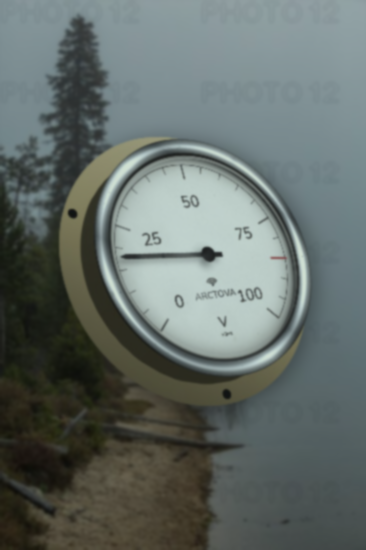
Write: 17.5 V
